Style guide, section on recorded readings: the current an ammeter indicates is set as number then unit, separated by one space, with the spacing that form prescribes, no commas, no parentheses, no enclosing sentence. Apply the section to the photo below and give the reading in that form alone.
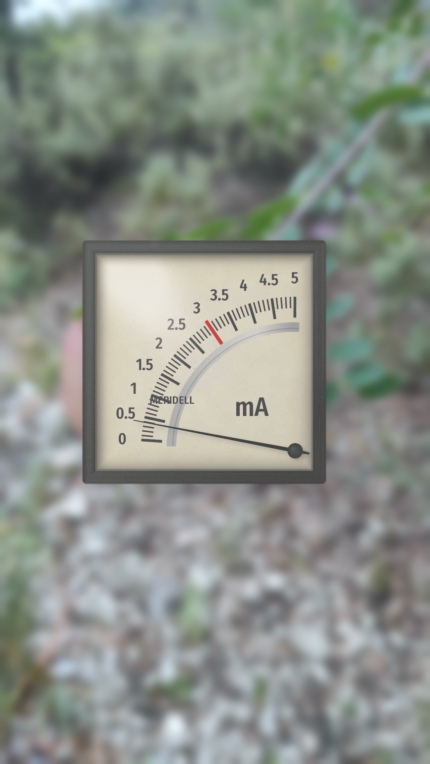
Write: 0.4 mA
